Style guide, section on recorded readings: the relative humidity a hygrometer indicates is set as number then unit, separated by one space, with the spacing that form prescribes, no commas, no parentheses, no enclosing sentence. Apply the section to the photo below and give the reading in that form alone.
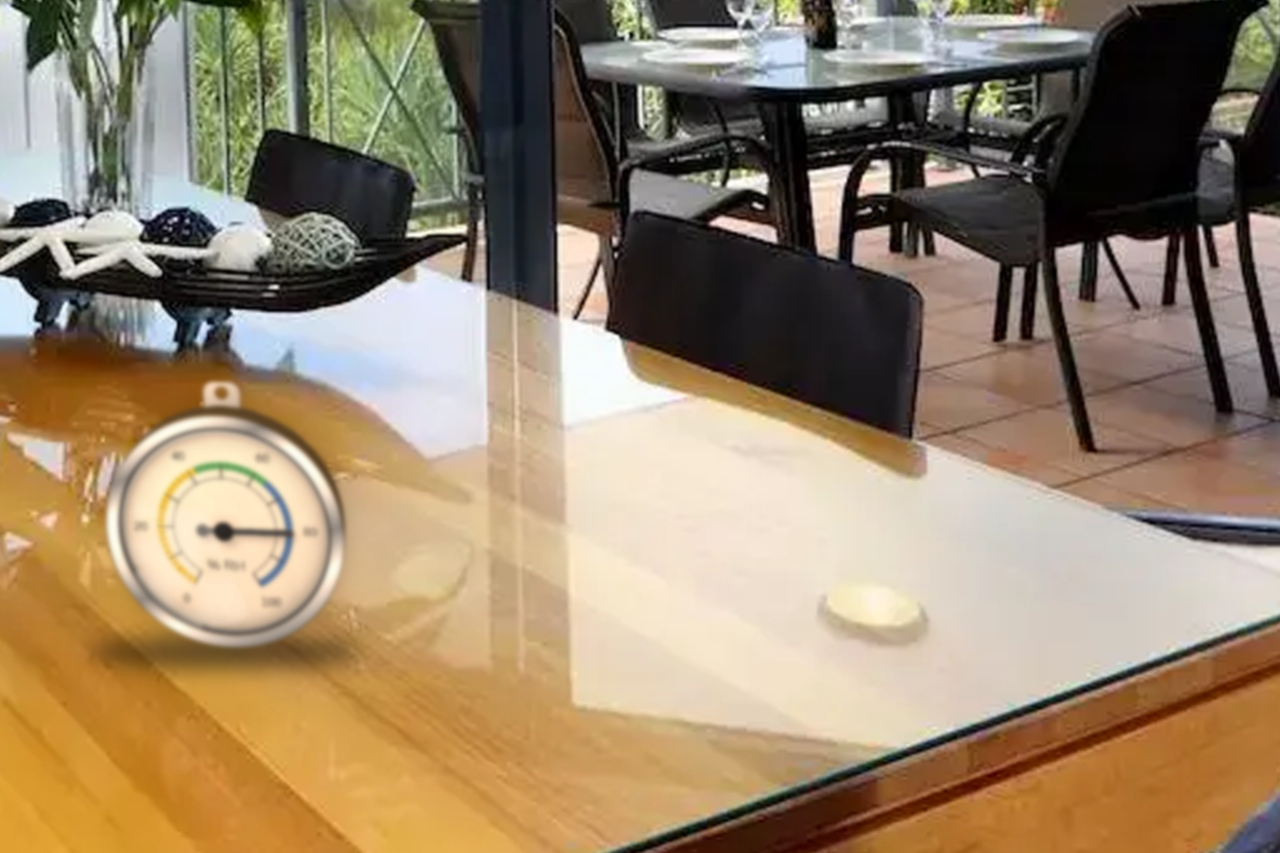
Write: 80 %
